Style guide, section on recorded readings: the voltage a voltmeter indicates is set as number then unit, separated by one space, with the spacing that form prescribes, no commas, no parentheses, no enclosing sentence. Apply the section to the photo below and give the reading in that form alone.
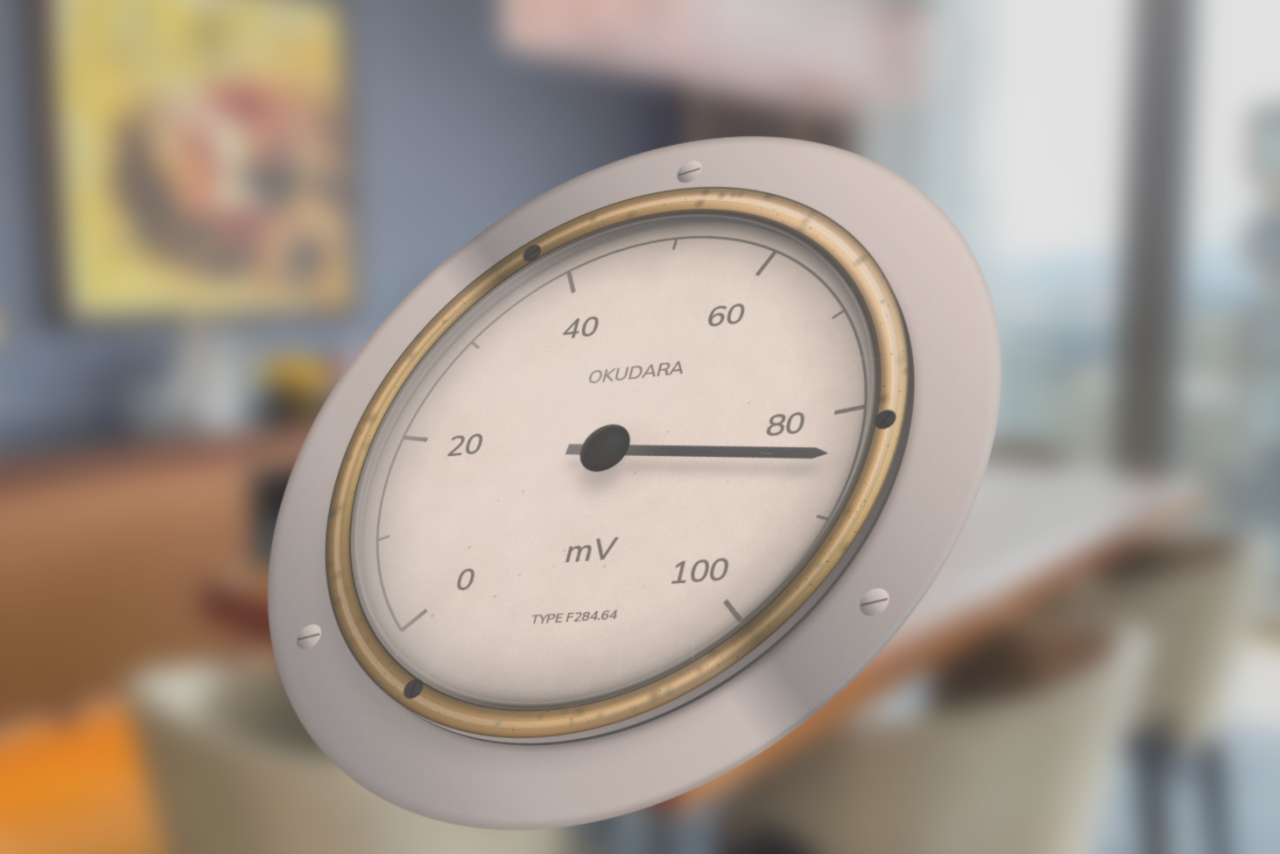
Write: 85 mV
